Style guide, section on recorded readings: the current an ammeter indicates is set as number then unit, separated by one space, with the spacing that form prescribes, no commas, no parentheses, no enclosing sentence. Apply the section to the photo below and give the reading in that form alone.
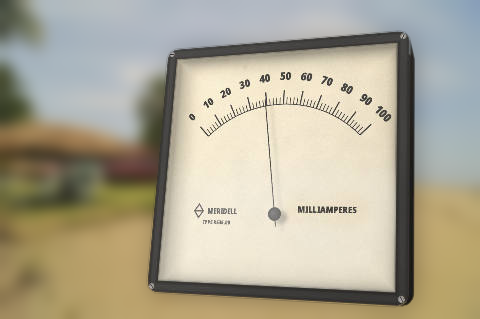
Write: 40 mA
